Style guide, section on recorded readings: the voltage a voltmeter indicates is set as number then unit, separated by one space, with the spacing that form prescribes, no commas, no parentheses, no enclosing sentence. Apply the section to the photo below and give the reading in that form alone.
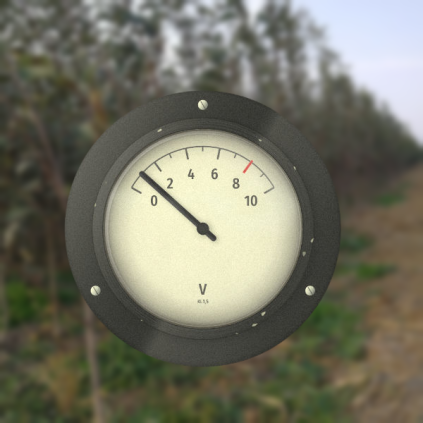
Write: 1 V
